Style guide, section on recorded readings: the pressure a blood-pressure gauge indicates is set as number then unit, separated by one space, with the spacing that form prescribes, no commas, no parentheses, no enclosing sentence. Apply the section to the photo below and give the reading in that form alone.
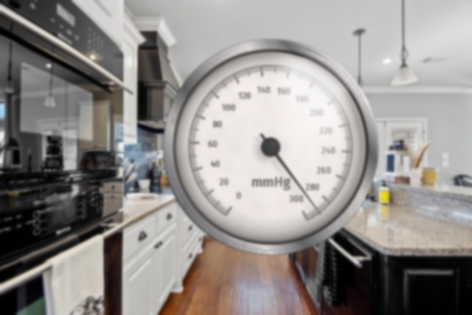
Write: 290 mmHg
